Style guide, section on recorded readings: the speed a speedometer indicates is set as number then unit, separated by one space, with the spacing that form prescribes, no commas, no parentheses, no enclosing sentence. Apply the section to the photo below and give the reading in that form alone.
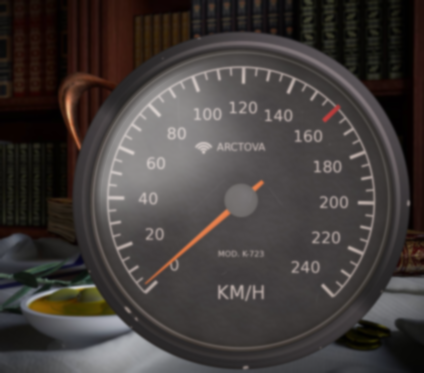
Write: 2.5 km/h
